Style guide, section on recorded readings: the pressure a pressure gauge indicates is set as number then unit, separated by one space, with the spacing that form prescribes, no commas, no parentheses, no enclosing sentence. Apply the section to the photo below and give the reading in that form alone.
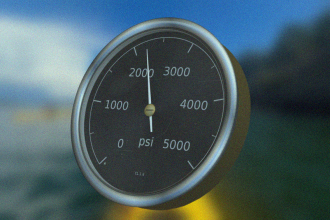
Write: 2250 psi
